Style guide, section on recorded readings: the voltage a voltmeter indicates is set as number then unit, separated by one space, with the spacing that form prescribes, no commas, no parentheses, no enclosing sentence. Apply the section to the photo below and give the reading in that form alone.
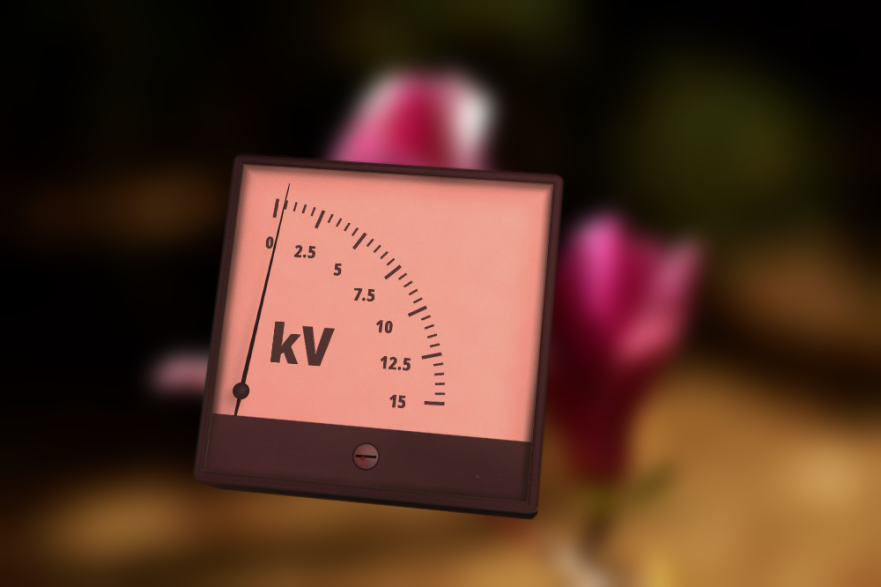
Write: 0.5 kV
